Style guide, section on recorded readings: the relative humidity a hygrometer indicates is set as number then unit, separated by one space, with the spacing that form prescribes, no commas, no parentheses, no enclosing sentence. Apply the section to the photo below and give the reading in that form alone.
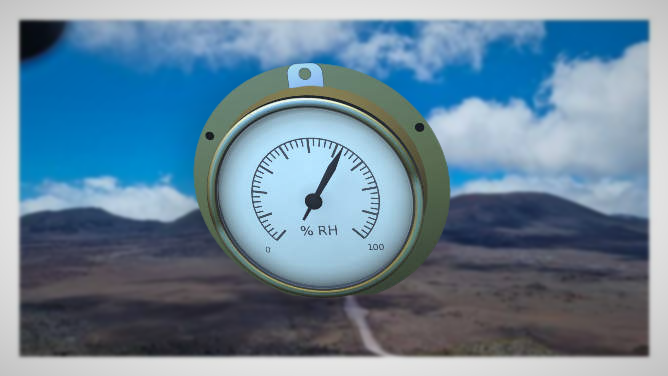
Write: 62 %
